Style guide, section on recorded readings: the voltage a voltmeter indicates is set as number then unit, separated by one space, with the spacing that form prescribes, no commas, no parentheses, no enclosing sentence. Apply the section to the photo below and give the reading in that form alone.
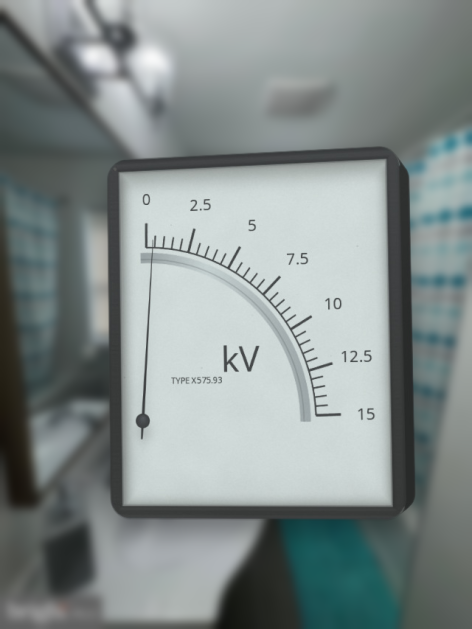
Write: 0.5 kV
